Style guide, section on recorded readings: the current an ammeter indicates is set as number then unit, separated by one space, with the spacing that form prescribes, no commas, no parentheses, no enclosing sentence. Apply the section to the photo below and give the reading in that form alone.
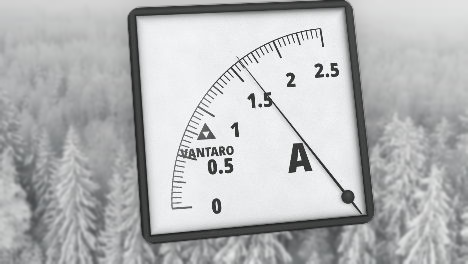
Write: 1.6 A
